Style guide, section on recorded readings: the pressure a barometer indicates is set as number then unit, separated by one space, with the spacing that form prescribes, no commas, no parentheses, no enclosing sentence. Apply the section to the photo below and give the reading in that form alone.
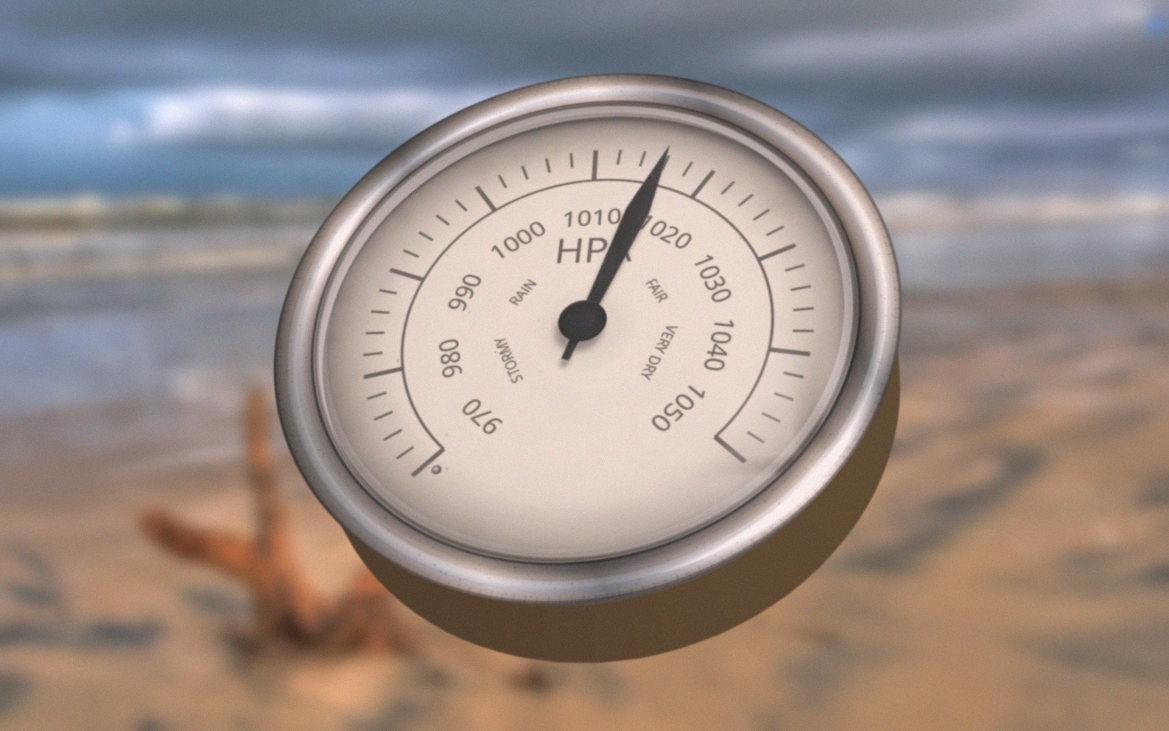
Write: 1016 hPa
